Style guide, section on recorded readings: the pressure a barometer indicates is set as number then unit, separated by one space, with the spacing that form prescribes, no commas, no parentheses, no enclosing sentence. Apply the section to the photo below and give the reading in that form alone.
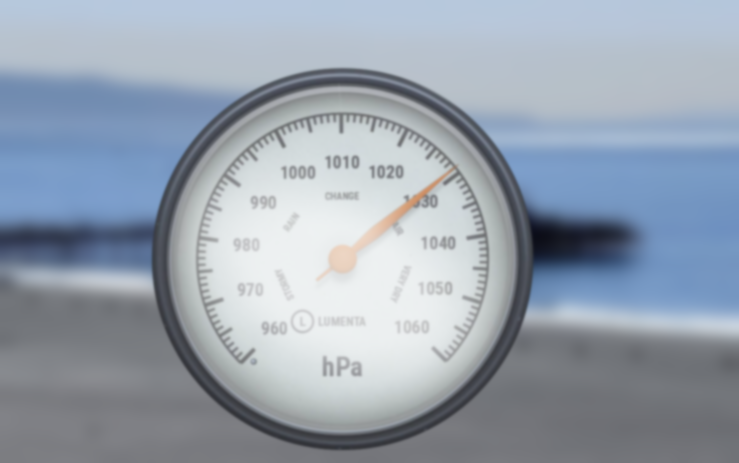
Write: 1029 hPa
